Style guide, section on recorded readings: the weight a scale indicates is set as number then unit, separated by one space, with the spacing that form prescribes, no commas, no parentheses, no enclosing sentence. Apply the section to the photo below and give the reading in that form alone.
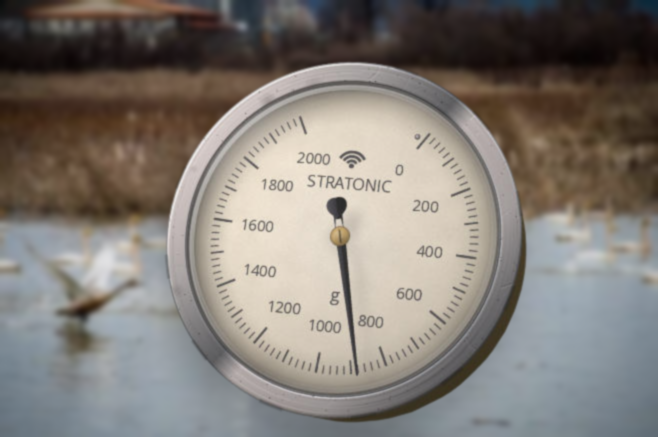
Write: 880 g
